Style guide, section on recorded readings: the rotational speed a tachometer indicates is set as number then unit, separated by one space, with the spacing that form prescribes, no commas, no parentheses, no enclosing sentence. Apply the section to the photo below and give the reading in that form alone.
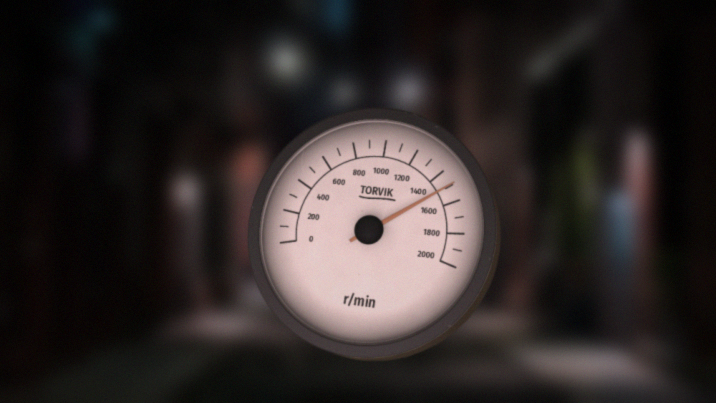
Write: 1500 rpm
